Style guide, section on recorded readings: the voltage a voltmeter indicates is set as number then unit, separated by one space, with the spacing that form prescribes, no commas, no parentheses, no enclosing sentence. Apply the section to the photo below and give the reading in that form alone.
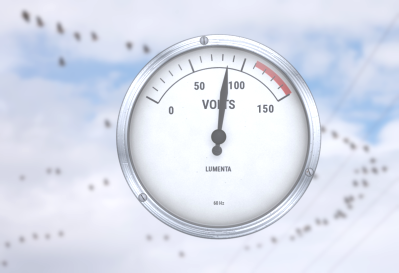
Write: 85 V
